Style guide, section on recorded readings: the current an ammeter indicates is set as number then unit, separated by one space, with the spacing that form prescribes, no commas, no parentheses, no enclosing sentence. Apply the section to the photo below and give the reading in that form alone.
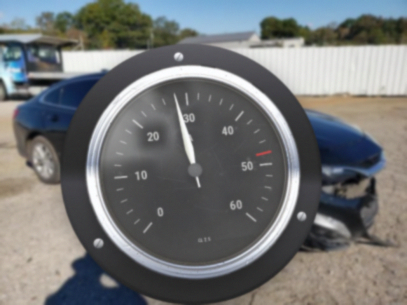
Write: 28 A
